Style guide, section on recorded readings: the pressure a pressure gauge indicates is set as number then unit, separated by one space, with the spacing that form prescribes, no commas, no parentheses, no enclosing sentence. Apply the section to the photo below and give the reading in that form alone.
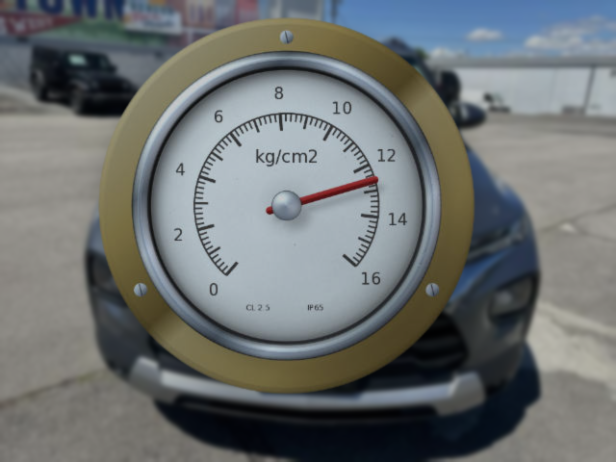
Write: 12.6 kg/cm²
